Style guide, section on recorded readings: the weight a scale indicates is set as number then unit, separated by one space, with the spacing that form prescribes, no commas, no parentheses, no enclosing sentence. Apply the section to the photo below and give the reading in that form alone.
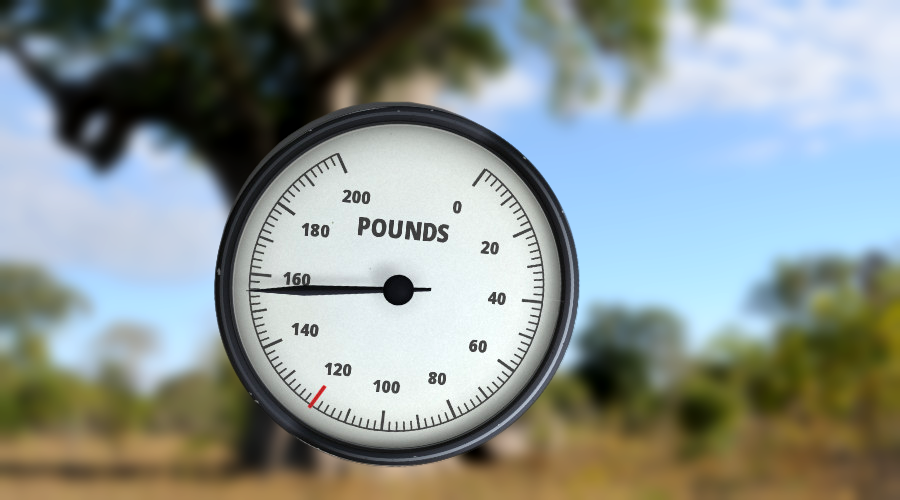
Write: 156 lb
